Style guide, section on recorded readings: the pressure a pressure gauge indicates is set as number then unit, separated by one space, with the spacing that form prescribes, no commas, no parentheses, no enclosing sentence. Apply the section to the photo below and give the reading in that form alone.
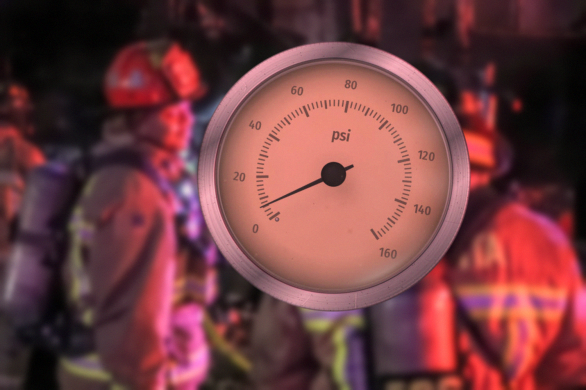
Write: 6 psi
